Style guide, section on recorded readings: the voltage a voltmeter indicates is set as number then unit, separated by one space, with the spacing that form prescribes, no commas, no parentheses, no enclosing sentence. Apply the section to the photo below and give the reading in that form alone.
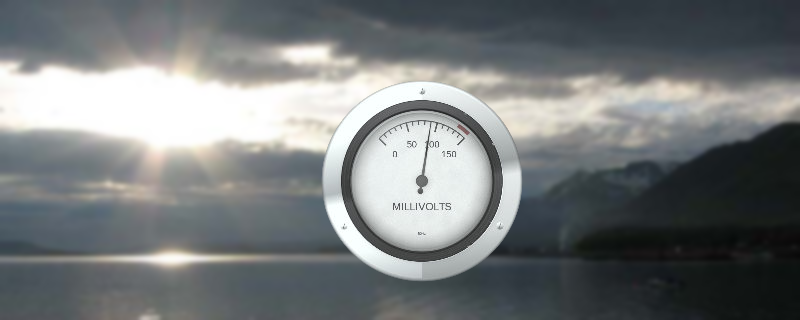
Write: 90 mV
